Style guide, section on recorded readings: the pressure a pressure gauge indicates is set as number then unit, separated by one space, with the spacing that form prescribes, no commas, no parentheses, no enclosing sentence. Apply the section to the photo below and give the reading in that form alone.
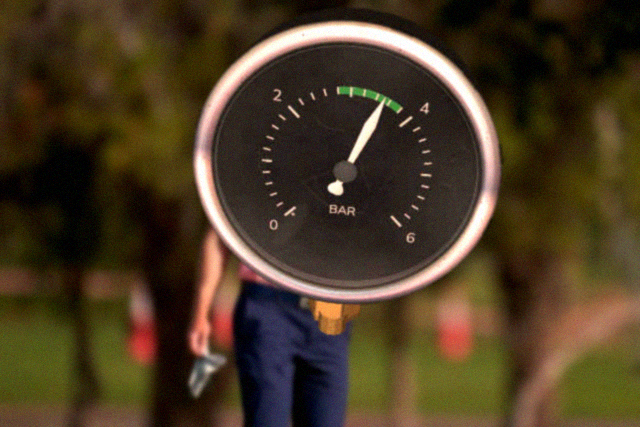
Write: 3.5 bar
